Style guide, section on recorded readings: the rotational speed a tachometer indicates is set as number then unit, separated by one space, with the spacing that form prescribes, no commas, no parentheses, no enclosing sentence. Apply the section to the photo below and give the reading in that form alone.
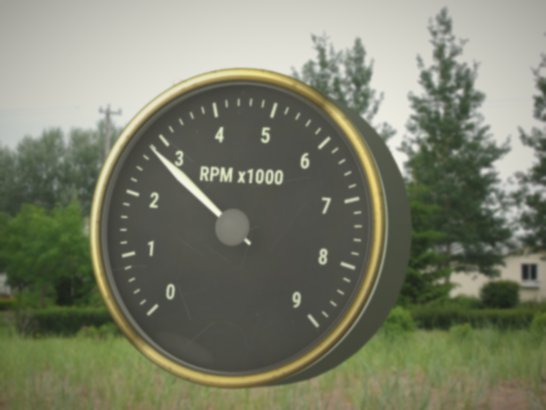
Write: 2800 rpm
